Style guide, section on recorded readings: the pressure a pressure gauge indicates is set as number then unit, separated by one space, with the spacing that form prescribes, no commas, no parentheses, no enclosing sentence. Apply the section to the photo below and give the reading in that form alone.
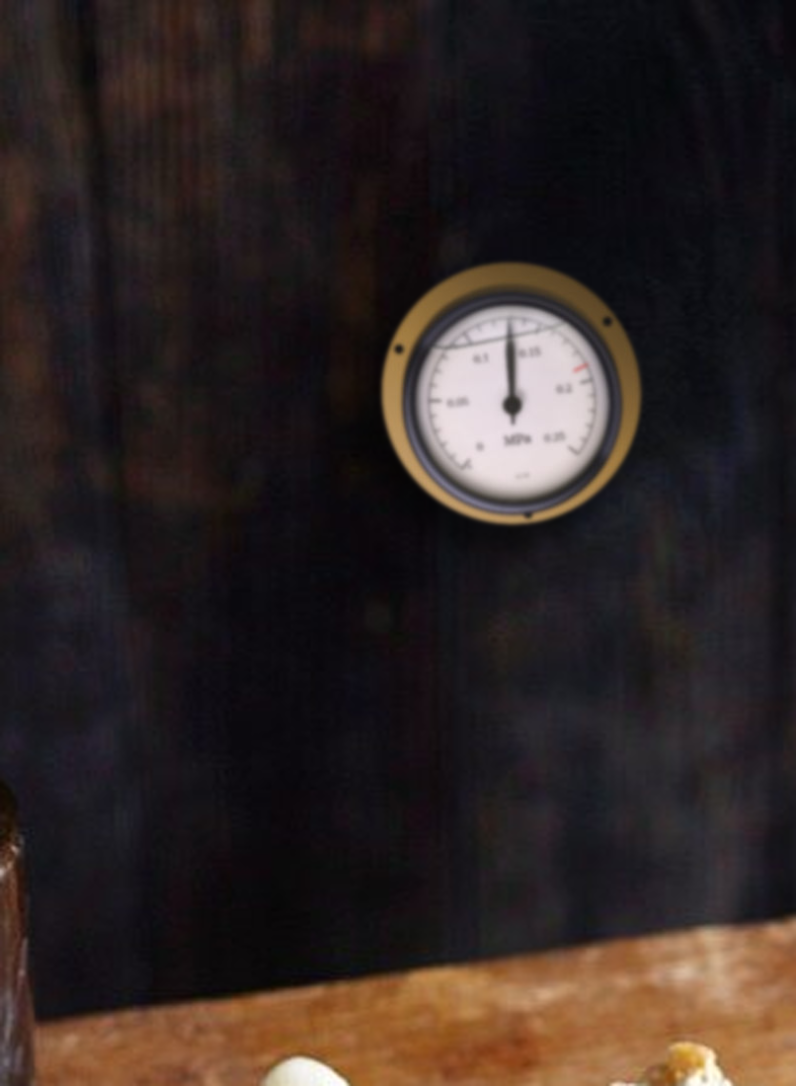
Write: 0.13 MPa
